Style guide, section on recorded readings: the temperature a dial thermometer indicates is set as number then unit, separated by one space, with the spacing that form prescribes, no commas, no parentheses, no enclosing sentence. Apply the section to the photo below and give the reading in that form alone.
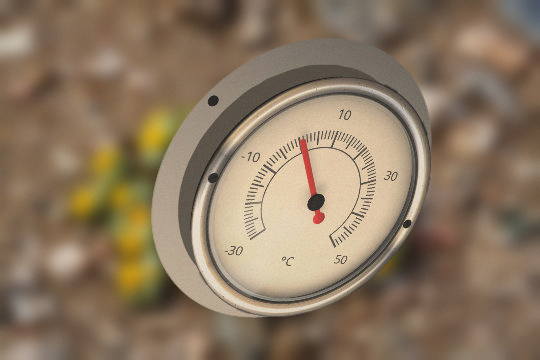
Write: 0 °C
